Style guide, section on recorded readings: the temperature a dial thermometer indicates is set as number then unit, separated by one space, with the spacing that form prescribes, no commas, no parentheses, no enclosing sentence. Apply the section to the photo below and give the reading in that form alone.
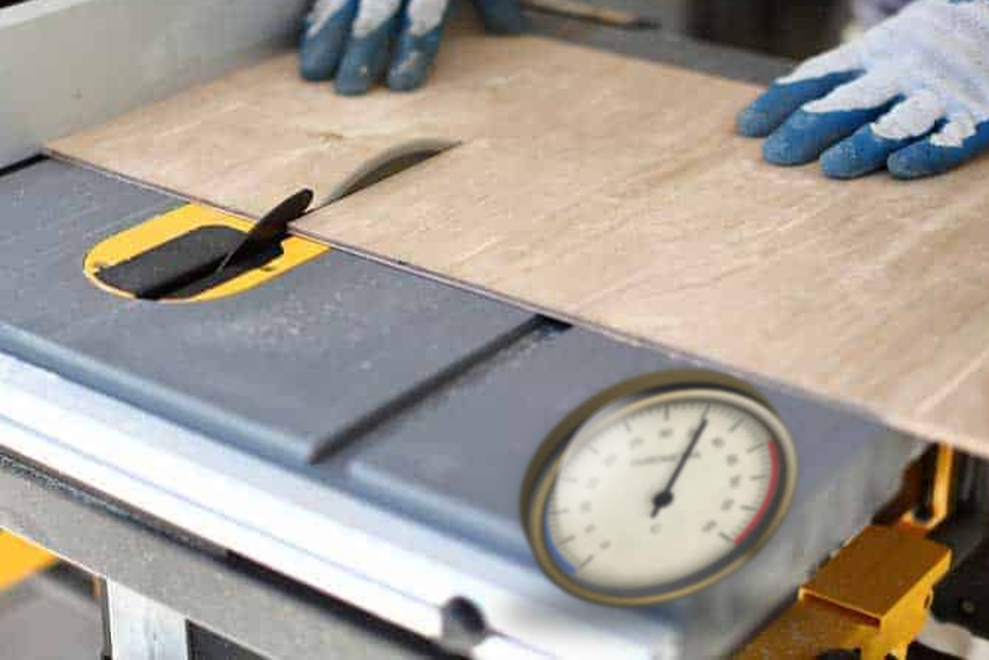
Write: 35 °C
